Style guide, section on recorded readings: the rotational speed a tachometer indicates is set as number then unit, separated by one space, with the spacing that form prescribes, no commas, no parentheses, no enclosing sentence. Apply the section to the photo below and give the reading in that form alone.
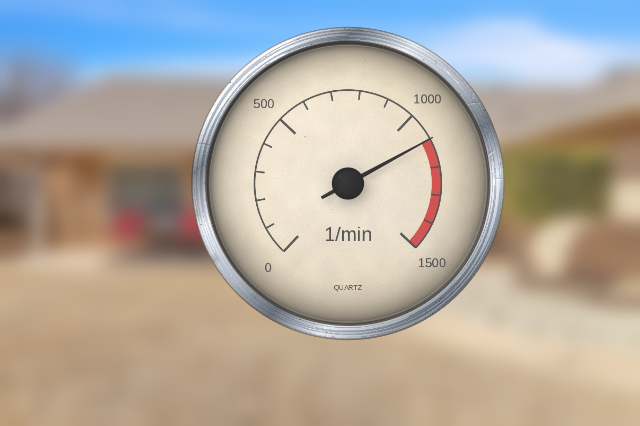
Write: 1100 rpm
